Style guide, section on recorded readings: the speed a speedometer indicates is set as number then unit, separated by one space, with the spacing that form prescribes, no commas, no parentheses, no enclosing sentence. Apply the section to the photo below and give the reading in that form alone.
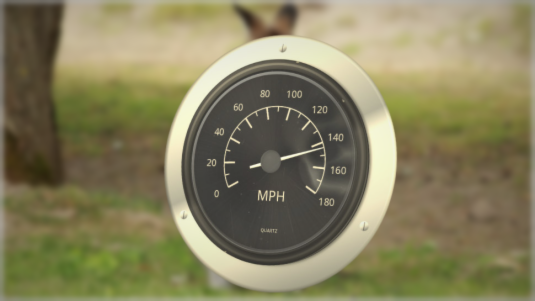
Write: 145 mph
